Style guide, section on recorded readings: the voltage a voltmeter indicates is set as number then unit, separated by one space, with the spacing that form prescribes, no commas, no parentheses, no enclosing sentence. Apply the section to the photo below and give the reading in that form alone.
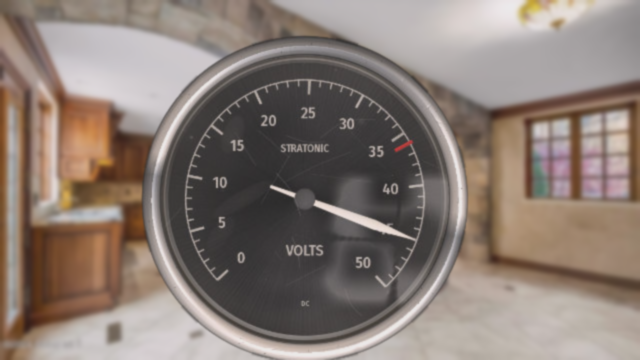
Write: 45 V
